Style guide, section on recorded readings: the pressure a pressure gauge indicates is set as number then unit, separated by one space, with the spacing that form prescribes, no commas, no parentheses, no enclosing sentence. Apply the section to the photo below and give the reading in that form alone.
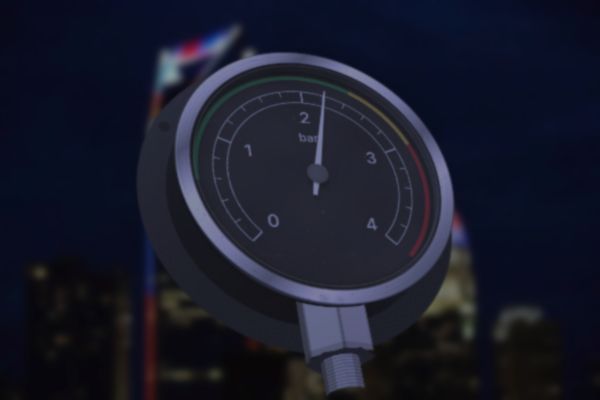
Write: 2.2 bar
